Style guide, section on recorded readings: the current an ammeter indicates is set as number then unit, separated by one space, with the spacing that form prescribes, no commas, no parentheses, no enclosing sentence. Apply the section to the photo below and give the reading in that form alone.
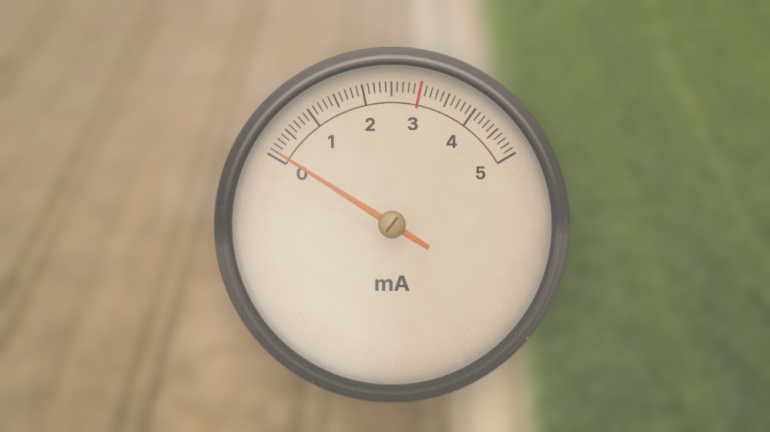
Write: 0.1 mA
